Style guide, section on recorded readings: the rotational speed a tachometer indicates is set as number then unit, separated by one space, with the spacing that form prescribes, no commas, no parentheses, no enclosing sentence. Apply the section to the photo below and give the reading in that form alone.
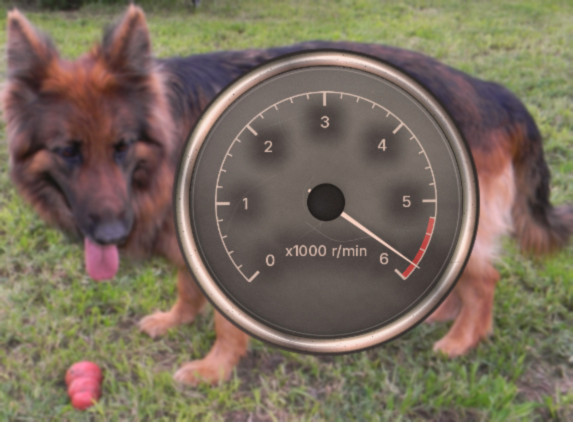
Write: 5800 rpm
